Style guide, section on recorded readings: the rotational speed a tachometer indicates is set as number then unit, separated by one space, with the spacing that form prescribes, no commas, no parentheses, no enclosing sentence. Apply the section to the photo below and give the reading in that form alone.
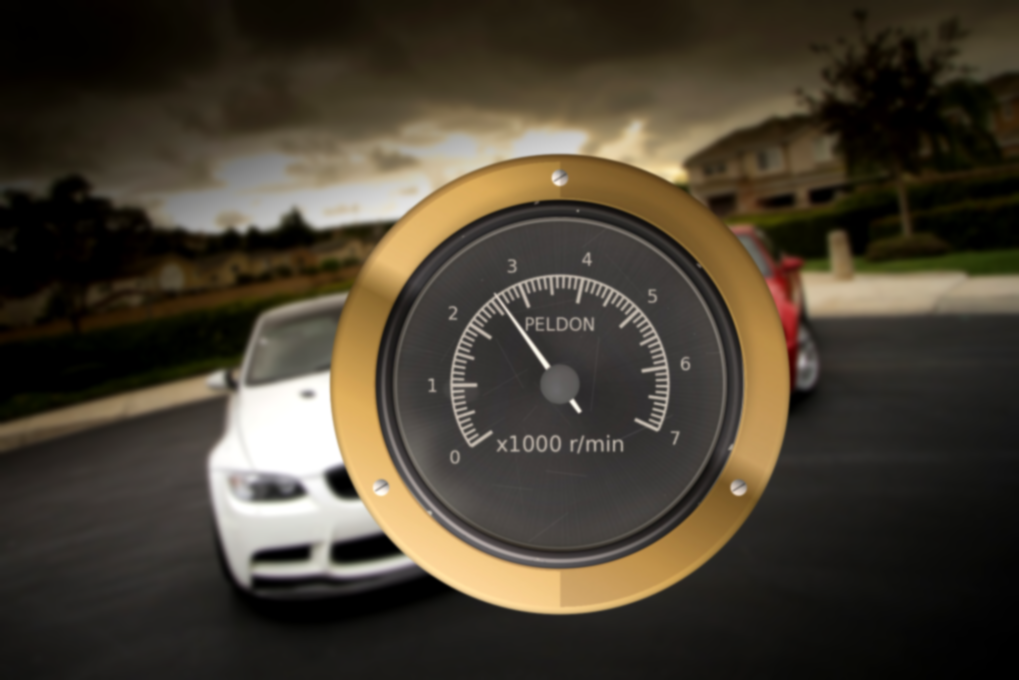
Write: 2600 rpm
